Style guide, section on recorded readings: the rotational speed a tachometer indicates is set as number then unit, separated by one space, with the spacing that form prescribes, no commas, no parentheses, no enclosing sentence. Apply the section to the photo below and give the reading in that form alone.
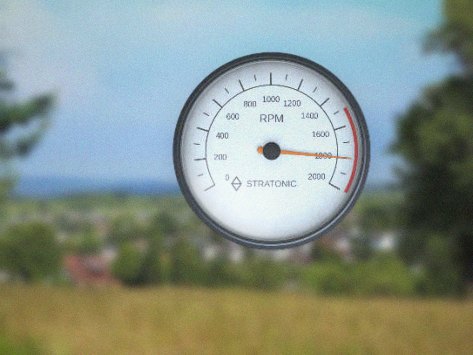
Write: 1800 rpm
